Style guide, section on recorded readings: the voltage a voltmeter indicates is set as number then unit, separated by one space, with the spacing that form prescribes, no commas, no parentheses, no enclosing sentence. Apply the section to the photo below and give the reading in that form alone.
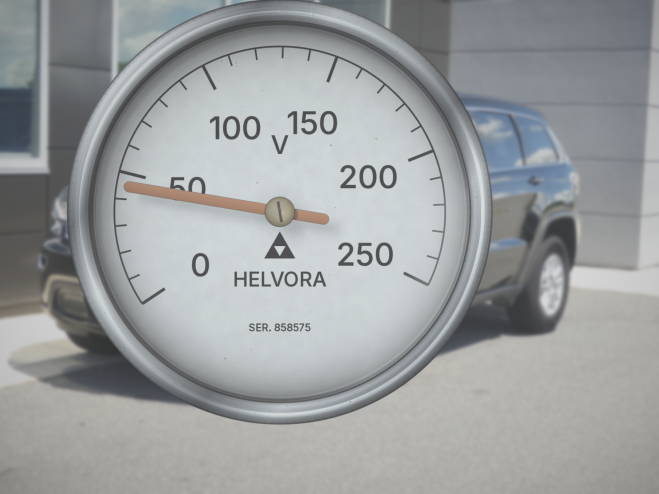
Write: 45 V
